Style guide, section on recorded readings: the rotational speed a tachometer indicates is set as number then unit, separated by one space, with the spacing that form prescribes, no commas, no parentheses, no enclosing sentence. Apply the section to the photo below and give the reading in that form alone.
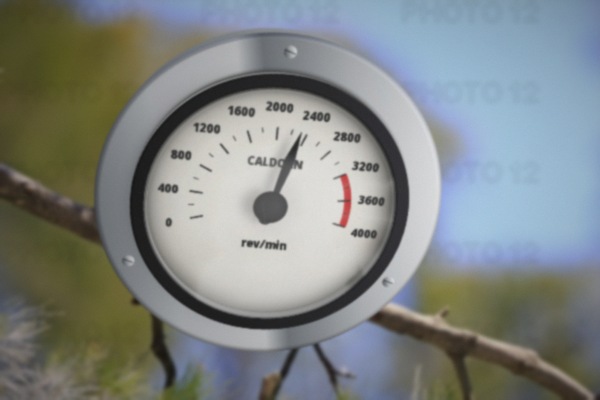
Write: 2300 rpm
